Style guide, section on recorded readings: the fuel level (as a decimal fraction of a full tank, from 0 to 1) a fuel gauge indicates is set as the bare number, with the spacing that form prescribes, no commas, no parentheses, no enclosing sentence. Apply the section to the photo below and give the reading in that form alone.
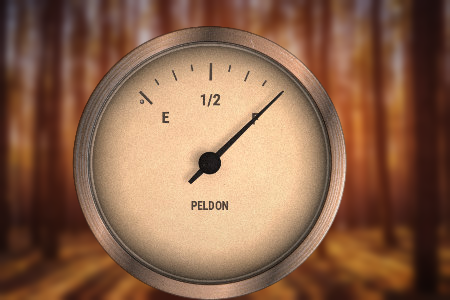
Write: 1
